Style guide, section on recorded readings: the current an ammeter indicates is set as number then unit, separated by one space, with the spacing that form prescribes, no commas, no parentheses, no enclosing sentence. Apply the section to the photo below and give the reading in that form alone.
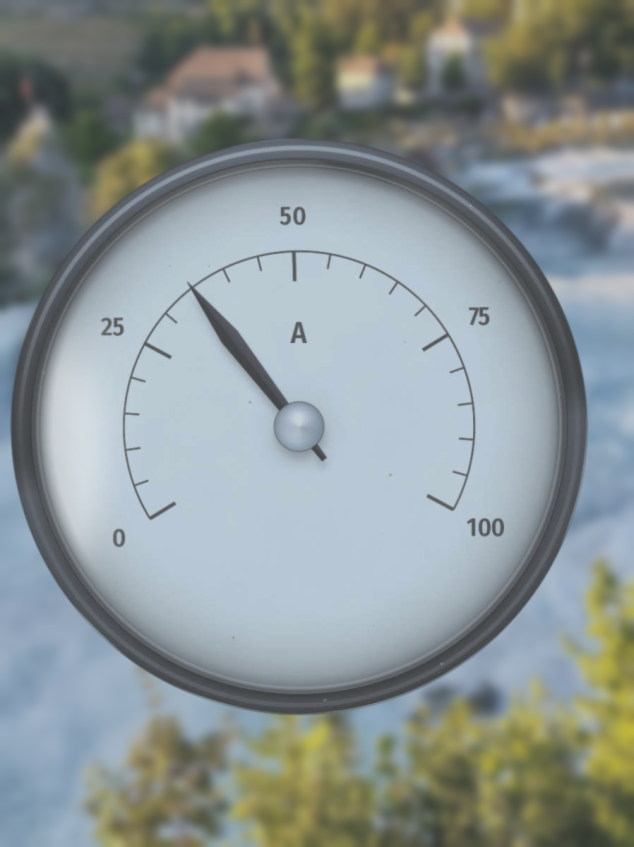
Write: 35 A
